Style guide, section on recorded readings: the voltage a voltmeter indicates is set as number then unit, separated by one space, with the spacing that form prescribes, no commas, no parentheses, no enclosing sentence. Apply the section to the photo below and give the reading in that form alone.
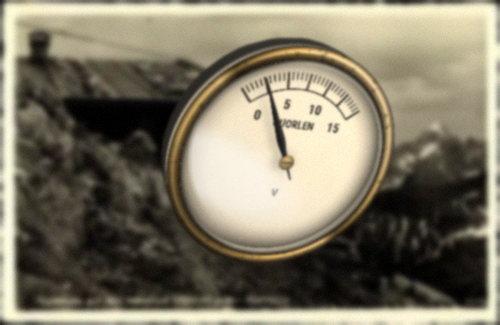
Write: 2.5 V
